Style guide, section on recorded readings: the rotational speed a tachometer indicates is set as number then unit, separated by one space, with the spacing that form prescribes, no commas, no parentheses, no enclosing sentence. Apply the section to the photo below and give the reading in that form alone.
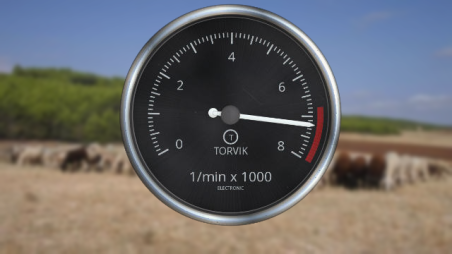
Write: 7200 rpm
